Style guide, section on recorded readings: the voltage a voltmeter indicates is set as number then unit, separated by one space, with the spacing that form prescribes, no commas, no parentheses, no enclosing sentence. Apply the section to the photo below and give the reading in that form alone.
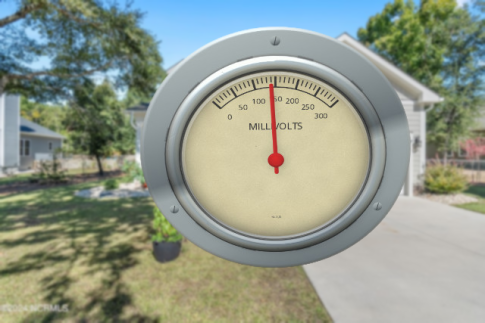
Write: 140 mV
